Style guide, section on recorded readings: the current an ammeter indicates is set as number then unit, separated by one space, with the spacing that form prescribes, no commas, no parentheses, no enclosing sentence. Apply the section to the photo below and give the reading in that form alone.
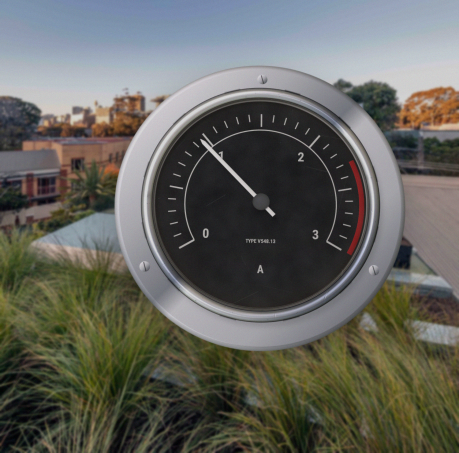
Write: 0.95 A
